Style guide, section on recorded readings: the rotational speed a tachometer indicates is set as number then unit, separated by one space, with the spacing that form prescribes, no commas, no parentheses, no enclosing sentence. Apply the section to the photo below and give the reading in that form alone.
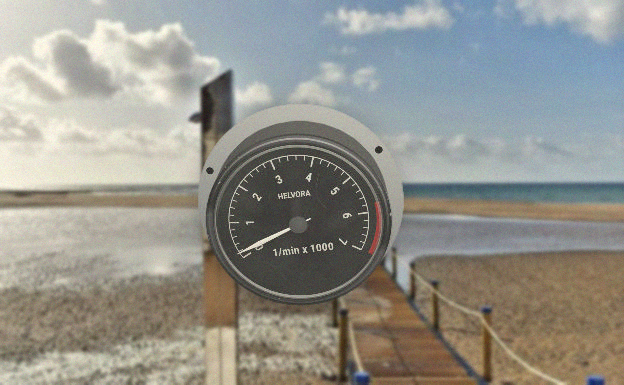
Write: 200 rpm
